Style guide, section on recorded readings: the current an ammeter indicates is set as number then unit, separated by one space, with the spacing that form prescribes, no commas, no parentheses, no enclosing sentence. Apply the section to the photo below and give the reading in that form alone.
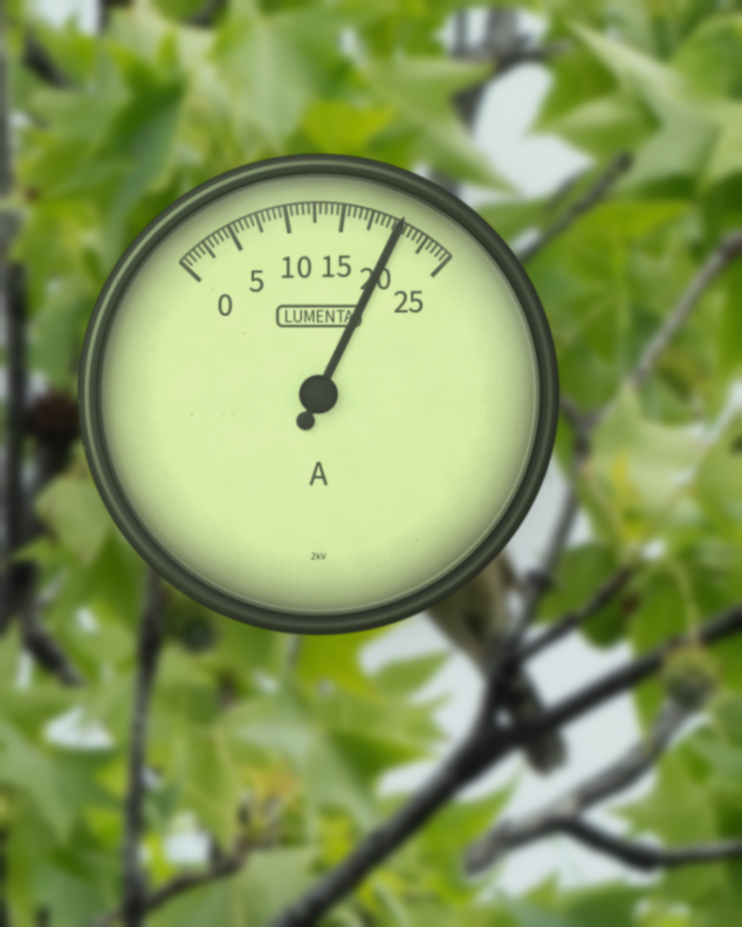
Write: 20 A
